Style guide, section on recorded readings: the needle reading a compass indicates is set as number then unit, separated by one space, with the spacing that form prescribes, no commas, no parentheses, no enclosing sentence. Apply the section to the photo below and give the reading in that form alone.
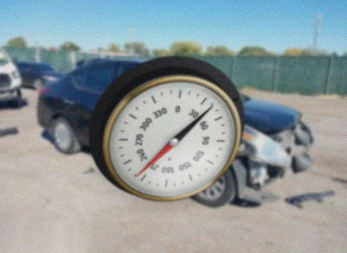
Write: 220 °
